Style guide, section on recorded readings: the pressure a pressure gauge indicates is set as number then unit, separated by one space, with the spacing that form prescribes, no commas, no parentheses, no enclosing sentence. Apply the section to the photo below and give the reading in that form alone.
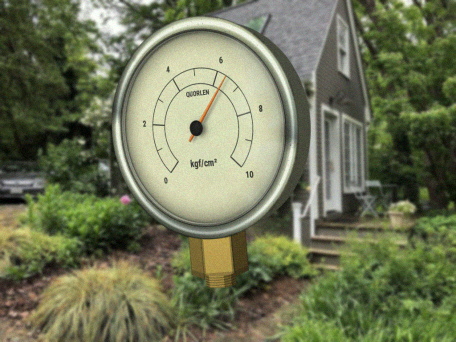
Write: 6.5 kg/cm²
